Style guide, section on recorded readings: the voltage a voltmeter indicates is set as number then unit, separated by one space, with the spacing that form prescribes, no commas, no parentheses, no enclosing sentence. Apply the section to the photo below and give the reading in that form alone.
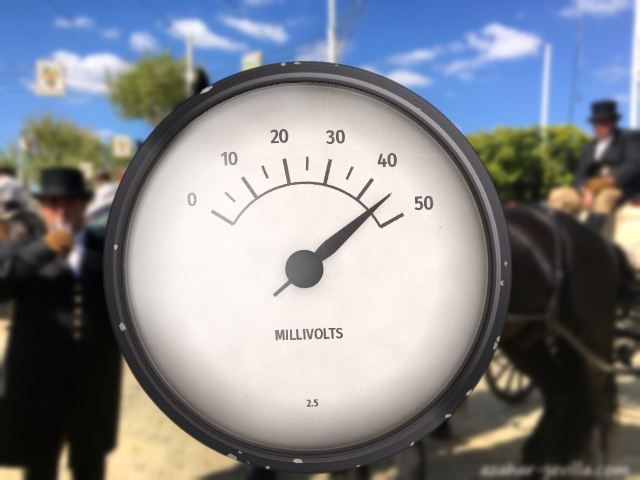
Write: 45 mV
